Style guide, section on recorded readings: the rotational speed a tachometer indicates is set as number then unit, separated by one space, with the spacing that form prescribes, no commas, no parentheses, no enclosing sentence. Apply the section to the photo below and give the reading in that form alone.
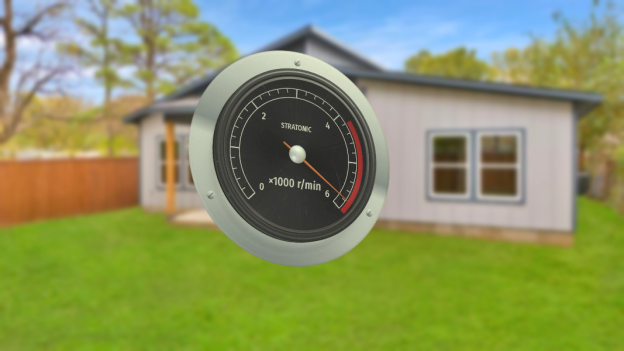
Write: 5800 rpm
